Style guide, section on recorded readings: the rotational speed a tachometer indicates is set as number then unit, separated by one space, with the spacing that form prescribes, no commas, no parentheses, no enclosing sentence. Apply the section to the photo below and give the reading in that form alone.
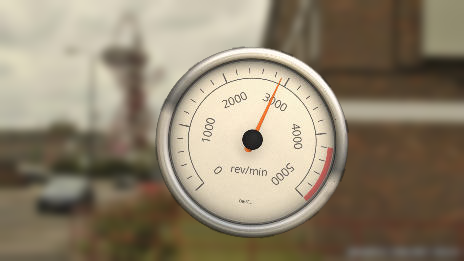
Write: 2900 rpm
